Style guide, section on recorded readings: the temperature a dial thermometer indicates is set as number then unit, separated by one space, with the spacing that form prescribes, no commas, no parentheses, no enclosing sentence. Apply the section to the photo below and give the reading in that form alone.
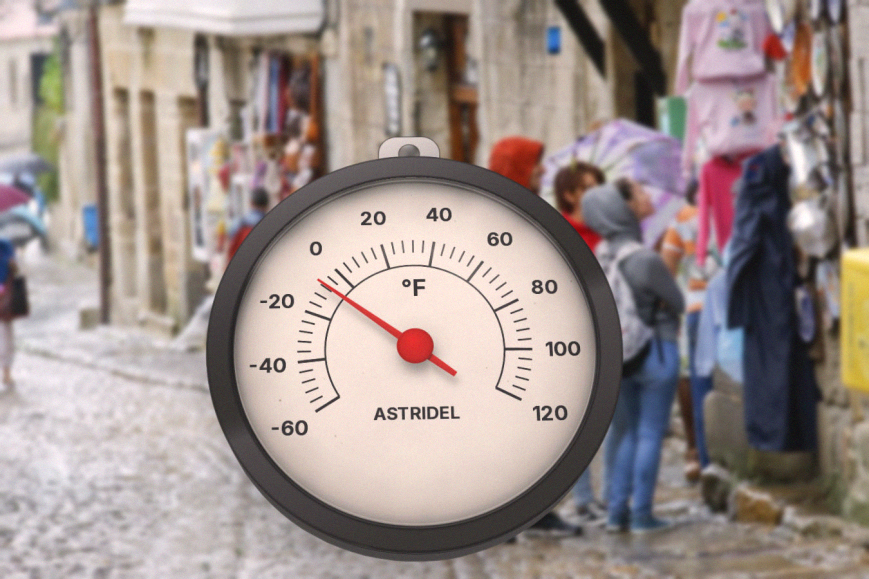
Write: -8 °F
